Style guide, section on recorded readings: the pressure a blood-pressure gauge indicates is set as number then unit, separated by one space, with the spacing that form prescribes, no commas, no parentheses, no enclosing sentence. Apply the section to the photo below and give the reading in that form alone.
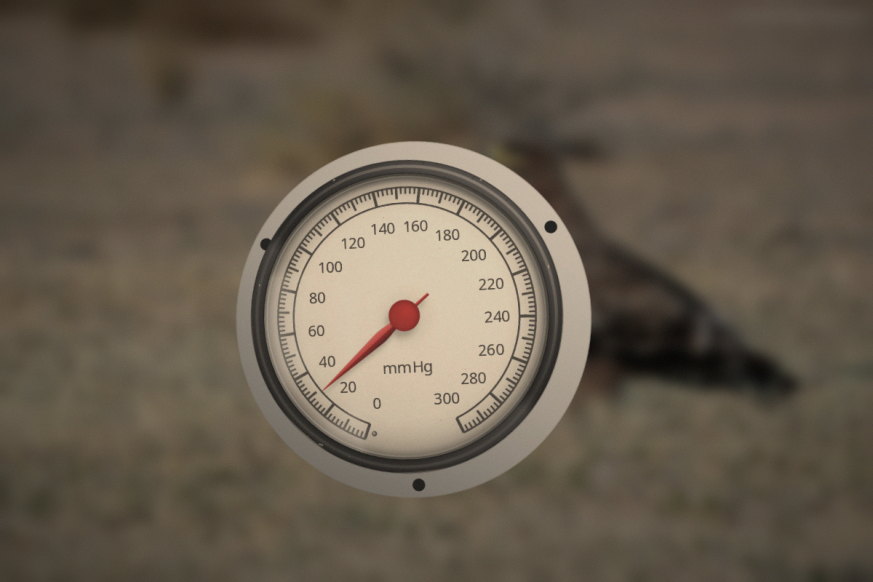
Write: 28 mmHg
